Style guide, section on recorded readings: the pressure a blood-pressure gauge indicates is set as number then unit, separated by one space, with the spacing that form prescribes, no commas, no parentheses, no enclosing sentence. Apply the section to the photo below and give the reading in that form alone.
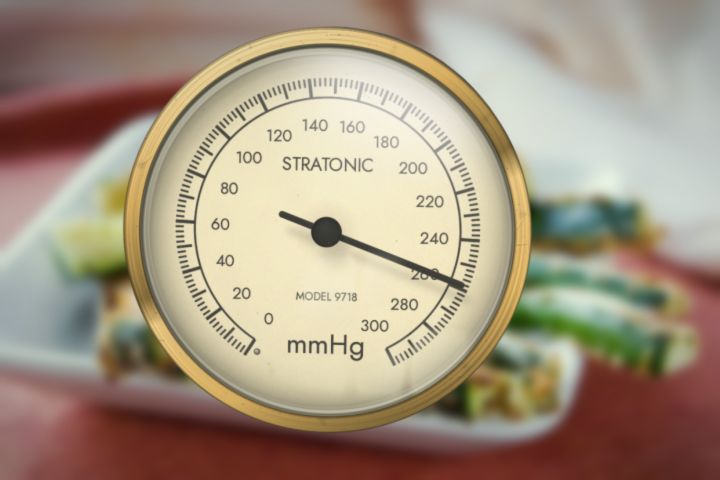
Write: 258 mmHg
